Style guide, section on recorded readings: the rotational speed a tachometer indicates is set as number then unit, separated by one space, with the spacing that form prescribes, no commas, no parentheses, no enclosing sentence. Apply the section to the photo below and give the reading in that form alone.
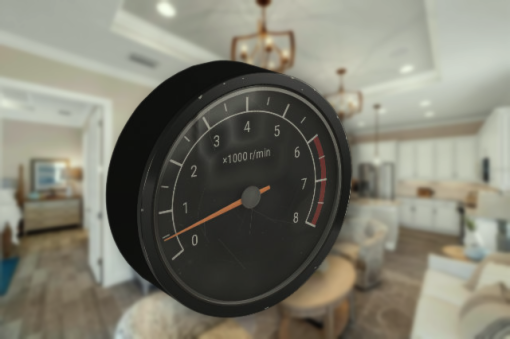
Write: 500 rpm
